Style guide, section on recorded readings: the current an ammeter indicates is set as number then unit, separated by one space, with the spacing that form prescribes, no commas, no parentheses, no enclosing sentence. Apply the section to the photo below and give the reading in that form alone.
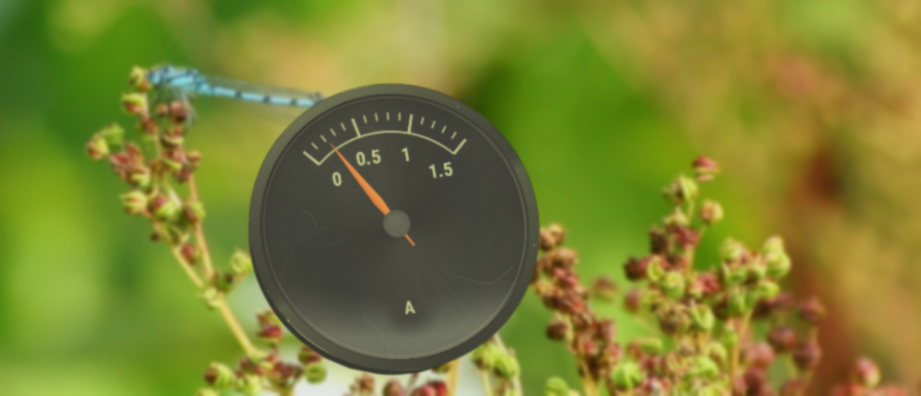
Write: 0.2 A
